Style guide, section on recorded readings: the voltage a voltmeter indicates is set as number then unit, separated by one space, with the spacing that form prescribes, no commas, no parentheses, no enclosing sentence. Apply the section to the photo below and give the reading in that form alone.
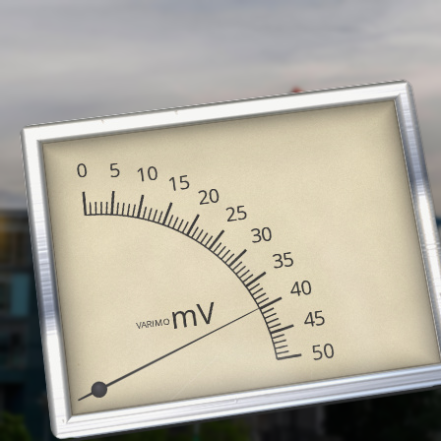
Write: 40 mV
